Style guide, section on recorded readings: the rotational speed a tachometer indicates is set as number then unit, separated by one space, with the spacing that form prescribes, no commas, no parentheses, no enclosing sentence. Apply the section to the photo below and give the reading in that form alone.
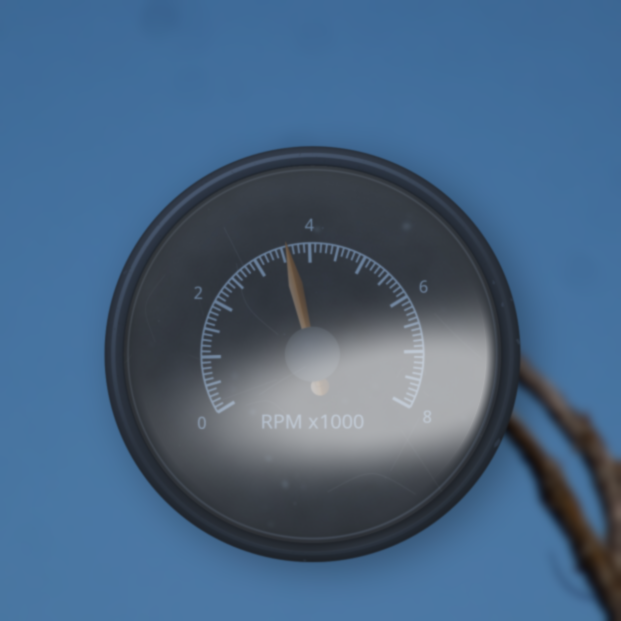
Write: 3600 rpm
